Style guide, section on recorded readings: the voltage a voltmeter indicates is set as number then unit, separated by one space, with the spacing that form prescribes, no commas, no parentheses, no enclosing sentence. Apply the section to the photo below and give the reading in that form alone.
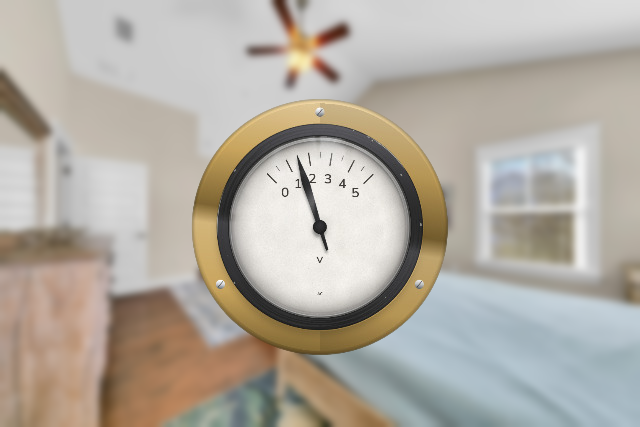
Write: 1.5 V
